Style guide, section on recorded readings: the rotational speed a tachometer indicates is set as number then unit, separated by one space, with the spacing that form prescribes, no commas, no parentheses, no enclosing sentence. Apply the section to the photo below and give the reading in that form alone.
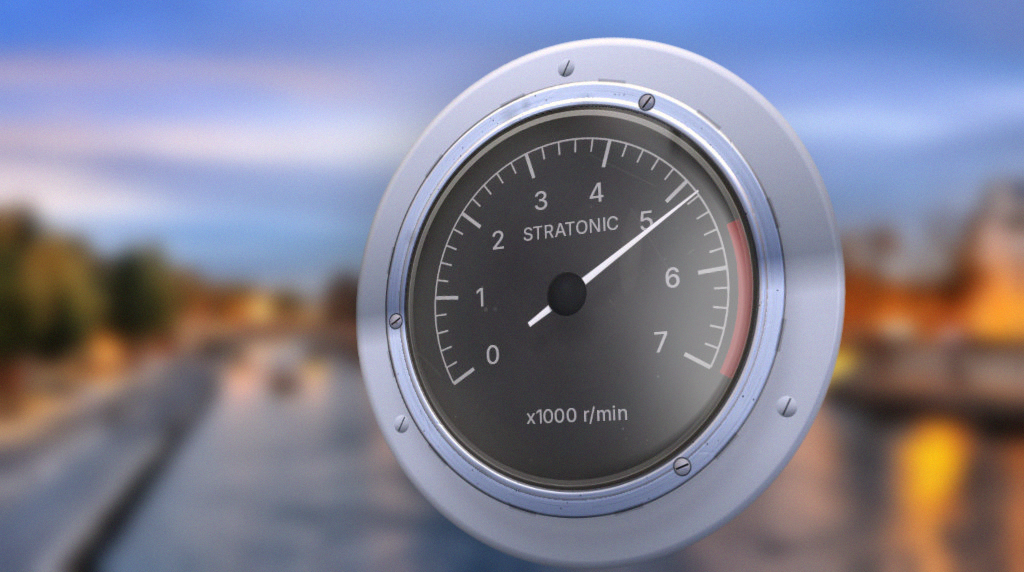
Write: 5200 rpm
